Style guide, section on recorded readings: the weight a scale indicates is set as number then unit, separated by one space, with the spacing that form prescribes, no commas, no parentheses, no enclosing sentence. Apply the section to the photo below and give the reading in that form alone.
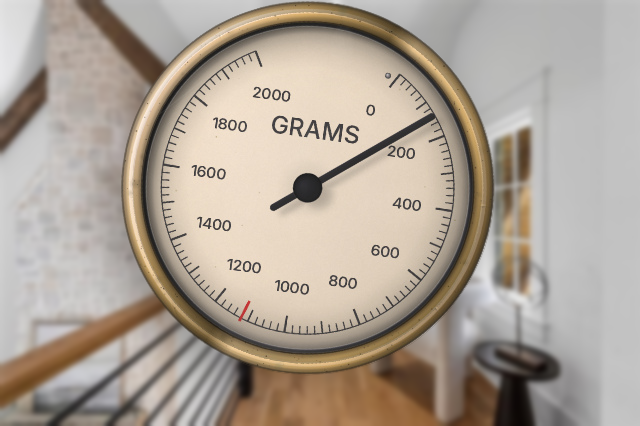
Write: 140 g
